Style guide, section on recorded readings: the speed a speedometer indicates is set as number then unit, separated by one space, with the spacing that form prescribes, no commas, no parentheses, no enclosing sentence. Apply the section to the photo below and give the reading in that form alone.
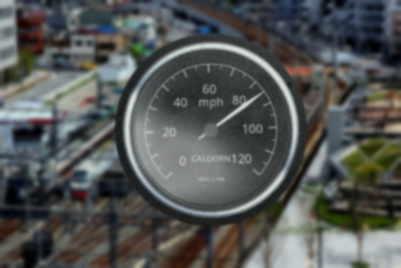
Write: 85 mph
